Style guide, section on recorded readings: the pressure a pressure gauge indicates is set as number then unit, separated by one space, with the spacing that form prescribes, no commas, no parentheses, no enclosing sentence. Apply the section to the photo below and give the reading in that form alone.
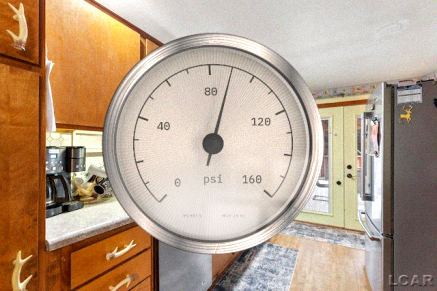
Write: 90 psi
